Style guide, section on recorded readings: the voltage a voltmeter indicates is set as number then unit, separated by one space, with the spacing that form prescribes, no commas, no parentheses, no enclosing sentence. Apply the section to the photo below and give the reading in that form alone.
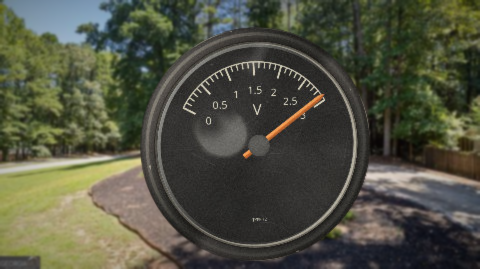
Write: 2.9 V
